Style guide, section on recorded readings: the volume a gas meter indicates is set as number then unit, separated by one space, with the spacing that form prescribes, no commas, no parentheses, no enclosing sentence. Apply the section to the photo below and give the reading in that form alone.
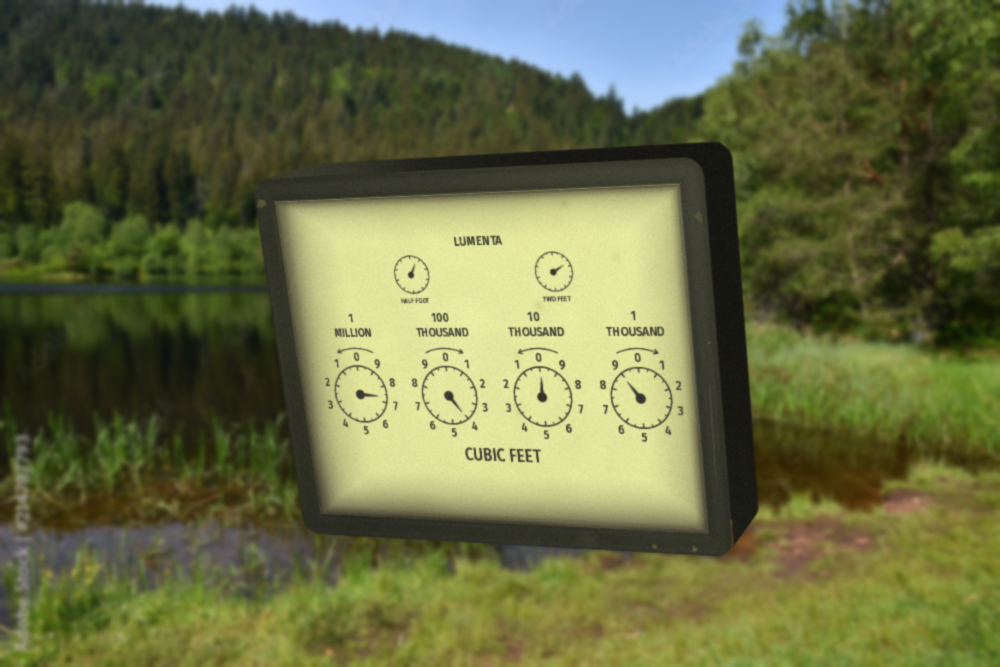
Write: 739900 ft³
